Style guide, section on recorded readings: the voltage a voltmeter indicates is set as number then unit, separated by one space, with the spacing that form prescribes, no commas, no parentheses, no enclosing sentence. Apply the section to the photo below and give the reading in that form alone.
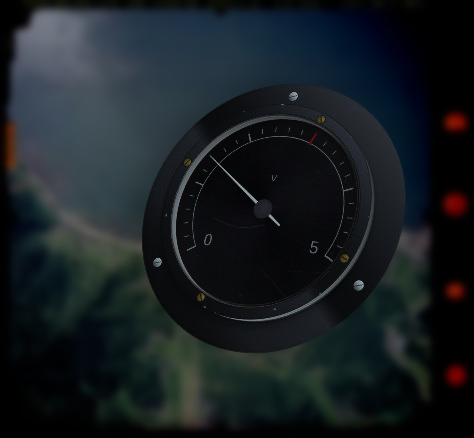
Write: 1.4 V
